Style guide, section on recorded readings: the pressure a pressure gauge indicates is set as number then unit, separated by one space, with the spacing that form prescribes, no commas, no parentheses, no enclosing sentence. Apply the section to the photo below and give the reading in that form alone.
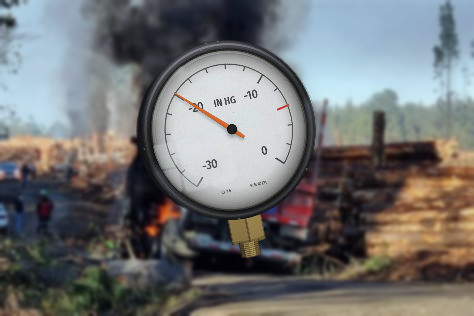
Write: -20 inHg
